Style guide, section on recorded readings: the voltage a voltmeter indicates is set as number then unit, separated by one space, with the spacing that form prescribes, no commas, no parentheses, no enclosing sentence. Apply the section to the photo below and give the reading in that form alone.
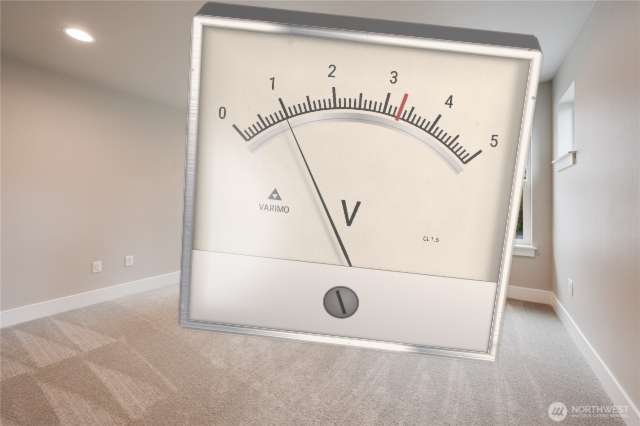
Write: 1 V
